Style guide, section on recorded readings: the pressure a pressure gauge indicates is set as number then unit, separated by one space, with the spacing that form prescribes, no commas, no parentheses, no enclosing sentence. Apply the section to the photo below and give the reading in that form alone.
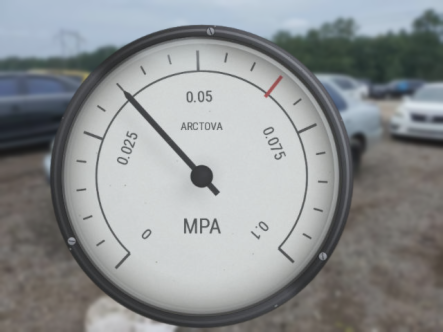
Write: 0.035 MPa
